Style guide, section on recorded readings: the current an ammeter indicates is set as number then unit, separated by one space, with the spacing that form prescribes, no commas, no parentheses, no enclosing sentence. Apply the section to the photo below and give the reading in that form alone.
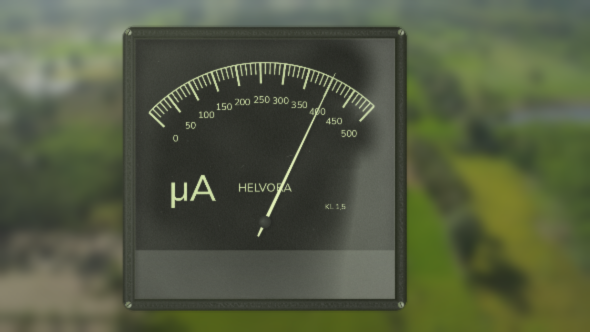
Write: 400 µA
